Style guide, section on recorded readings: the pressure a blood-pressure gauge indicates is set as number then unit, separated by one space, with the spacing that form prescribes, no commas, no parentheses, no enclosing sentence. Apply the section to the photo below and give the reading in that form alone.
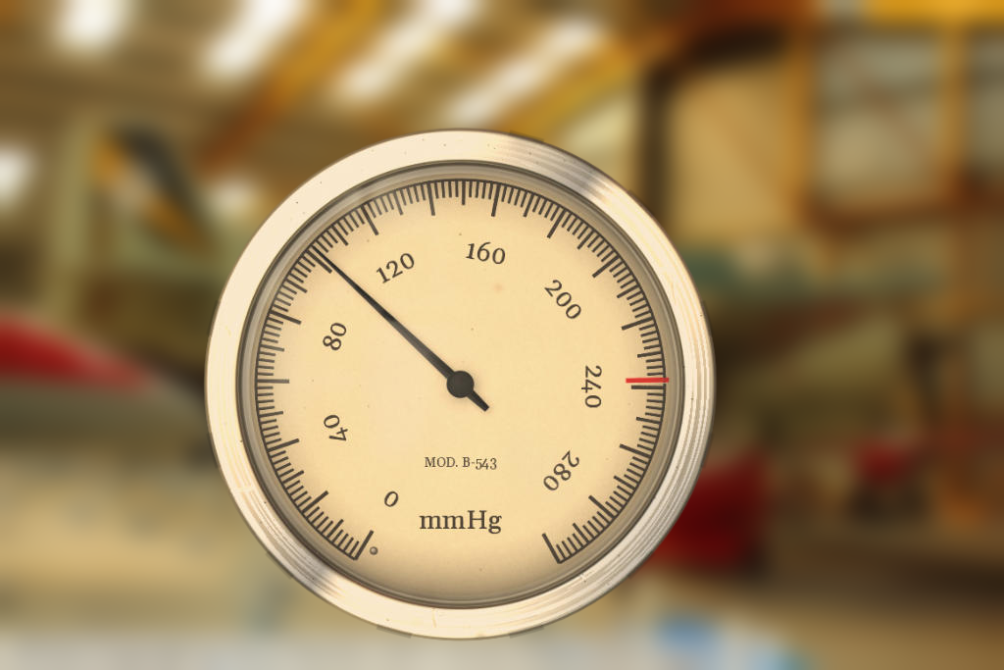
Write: 102 mmHg
